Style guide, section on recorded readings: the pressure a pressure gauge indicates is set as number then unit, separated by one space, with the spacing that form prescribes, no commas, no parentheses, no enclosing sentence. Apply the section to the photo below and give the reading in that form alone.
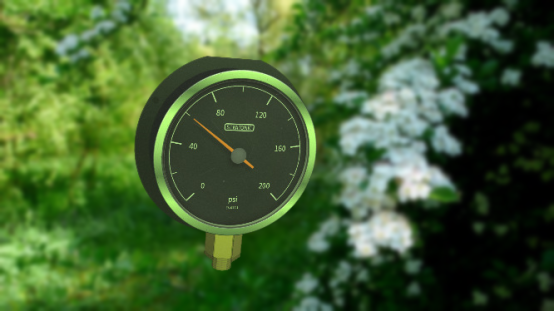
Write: 60 psi
